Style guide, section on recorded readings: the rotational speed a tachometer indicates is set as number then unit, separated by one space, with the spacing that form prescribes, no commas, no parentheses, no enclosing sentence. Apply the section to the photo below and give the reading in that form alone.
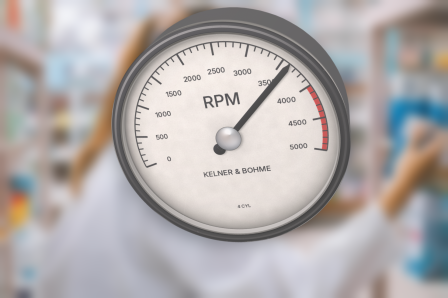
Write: 3600 rpm
